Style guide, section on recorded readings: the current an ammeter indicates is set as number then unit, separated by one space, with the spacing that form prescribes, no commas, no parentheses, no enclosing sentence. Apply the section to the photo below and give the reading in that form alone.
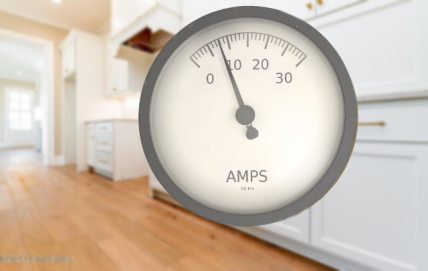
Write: 8 A
